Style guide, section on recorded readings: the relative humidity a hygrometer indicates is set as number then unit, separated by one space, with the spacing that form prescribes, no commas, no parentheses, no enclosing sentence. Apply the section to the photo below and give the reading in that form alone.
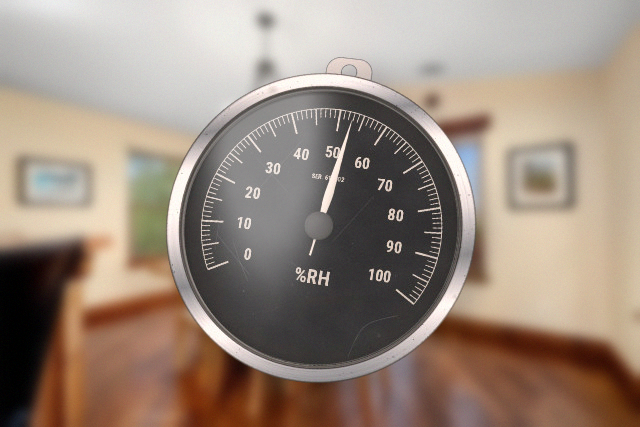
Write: 53 %
